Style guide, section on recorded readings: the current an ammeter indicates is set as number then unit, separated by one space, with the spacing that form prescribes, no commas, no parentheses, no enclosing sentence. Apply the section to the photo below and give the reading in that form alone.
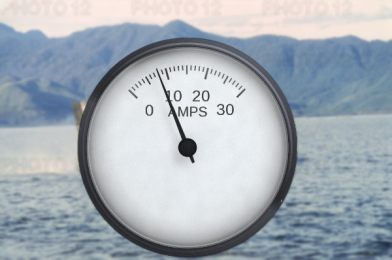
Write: 8 A
